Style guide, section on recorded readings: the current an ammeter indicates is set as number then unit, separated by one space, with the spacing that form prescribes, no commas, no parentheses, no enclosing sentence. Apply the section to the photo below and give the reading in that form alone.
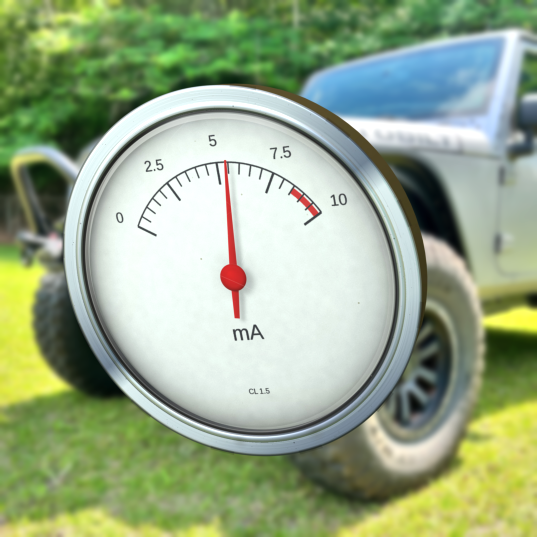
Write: 5.5 mA
